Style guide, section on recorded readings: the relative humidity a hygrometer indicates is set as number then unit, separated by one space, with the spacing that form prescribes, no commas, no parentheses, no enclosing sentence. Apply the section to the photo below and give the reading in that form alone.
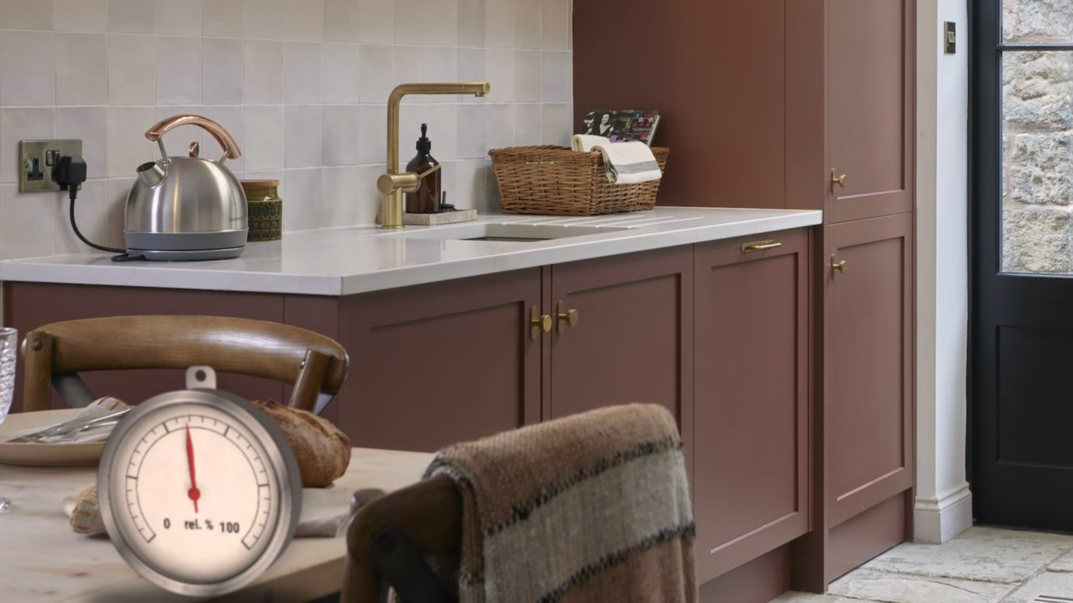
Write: 48 %
